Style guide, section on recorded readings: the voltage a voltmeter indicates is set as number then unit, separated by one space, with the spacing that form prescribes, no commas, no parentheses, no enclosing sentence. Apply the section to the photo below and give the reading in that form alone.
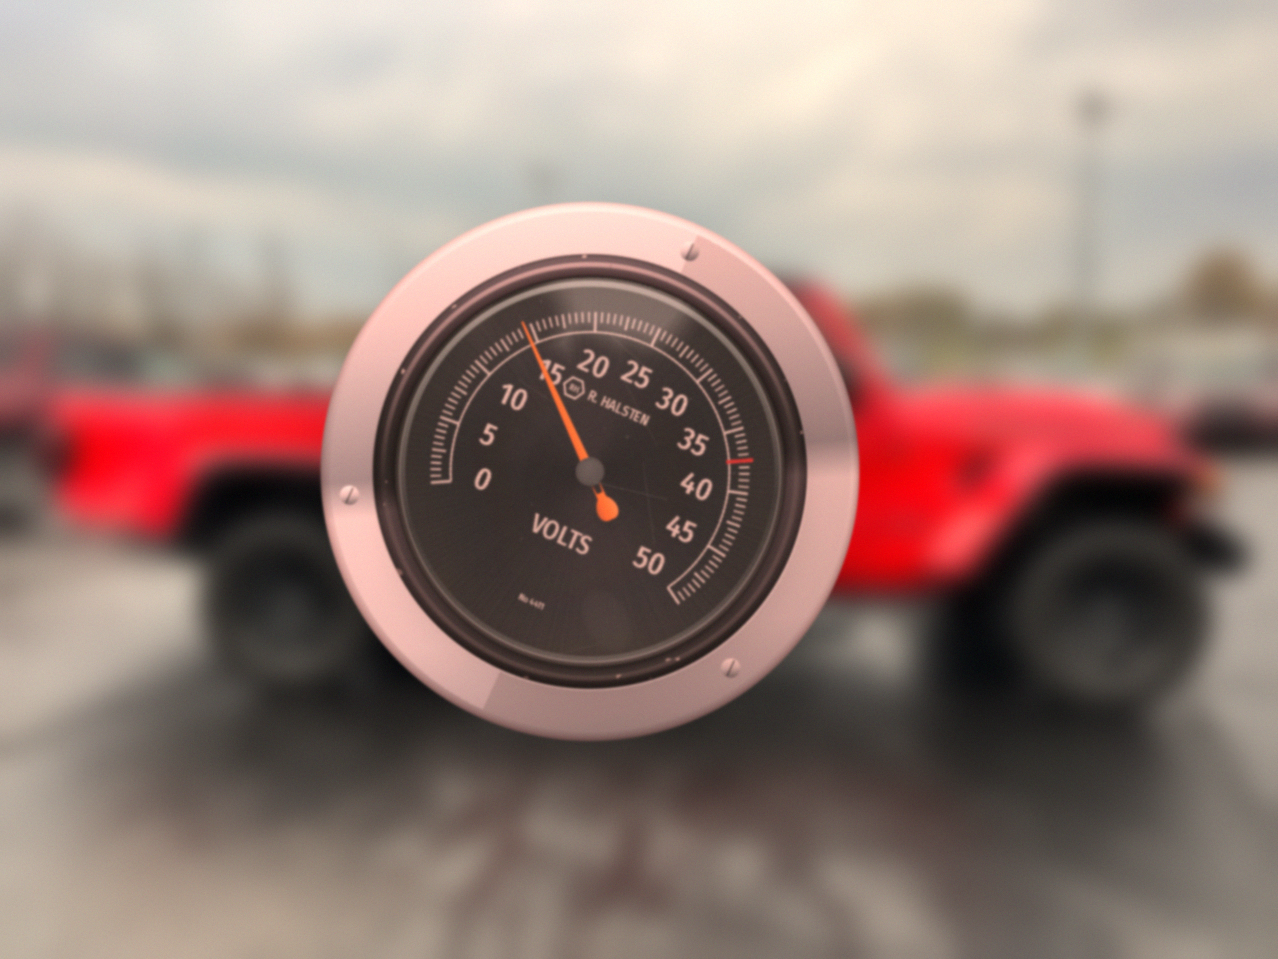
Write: 14.5 V
